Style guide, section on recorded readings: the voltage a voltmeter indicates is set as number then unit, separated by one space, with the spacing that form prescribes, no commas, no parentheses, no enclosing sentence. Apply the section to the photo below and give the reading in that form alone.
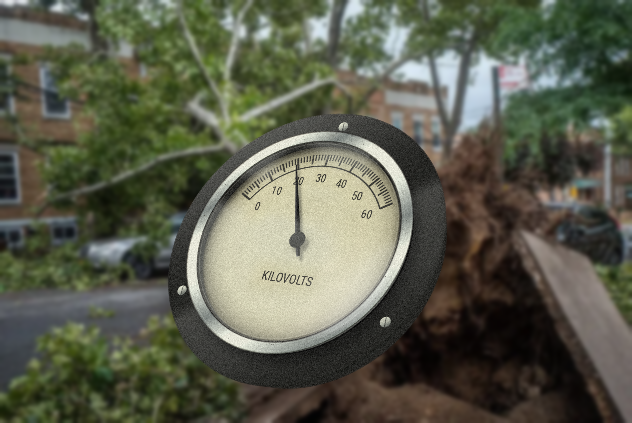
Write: 20 kV
